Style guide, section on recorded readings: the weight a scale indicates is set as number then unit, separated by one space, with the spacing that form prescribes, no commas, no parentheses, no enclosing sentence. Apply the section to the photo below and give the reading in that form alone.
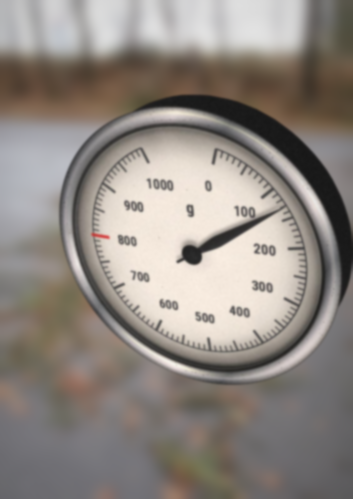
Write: 130 g
